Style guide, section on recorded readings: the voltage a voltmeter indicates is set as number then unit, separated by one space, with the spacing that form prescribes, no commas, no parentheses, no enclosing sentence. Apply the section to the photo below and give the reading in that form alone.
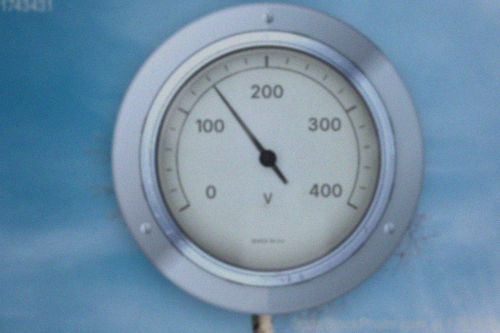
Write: 140 V
